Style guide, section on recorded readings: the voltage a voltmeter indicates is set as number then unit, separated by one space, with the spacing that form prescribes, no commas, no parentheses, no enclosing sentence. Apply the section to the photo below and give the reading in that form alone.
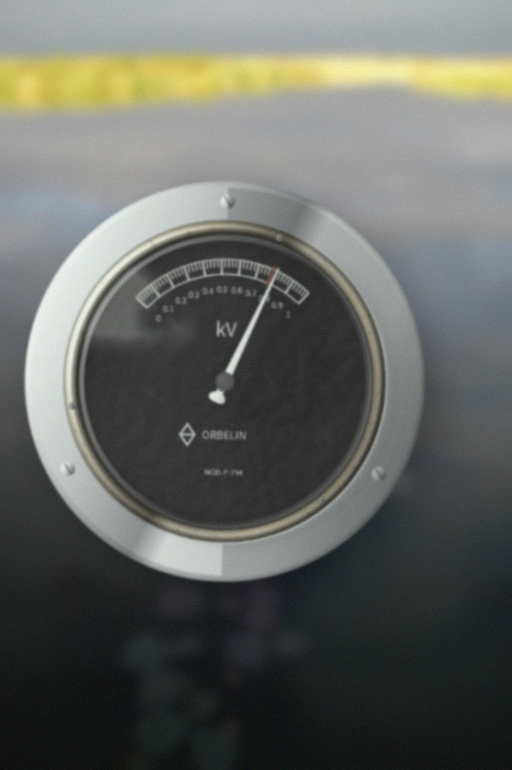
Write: 0.8 kV
